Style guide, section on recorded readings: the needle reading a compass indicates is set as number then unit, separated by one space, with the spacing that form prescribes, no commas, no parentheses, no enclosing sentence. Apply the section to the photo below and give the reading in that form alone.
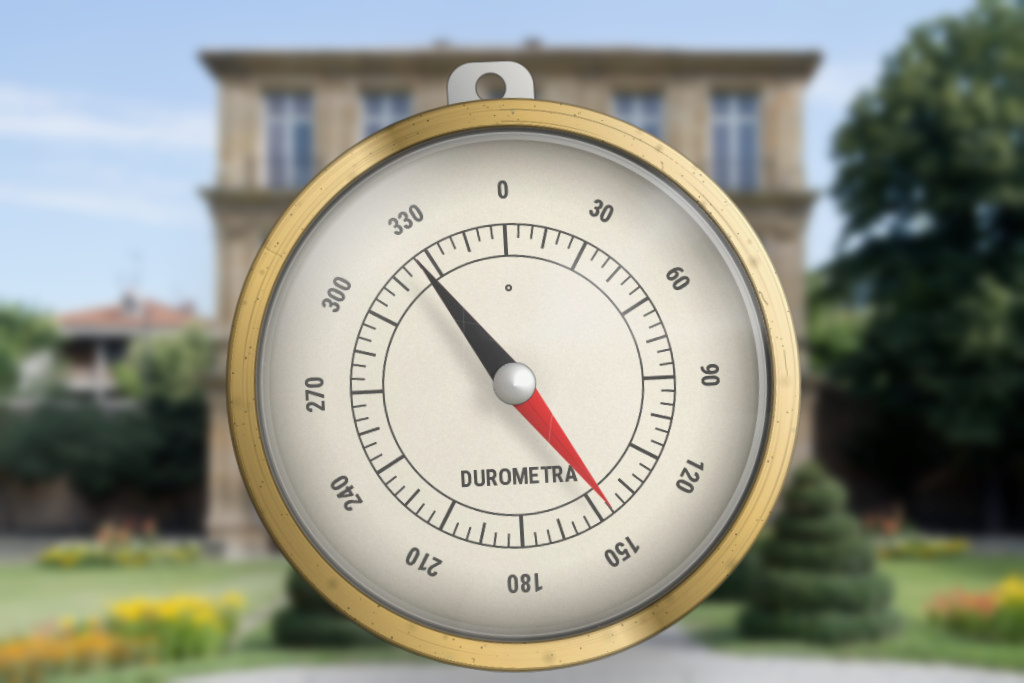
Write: 145 °
